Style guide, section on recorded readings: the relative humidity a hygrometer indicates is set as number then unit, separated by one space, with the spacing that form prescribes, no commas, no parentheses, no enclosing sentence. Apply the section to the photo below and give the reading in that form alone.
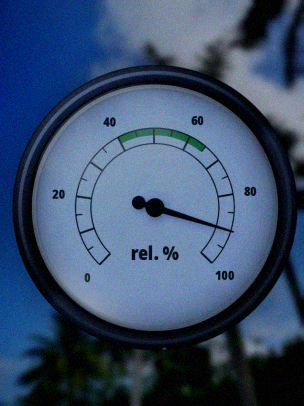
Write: 90 %
